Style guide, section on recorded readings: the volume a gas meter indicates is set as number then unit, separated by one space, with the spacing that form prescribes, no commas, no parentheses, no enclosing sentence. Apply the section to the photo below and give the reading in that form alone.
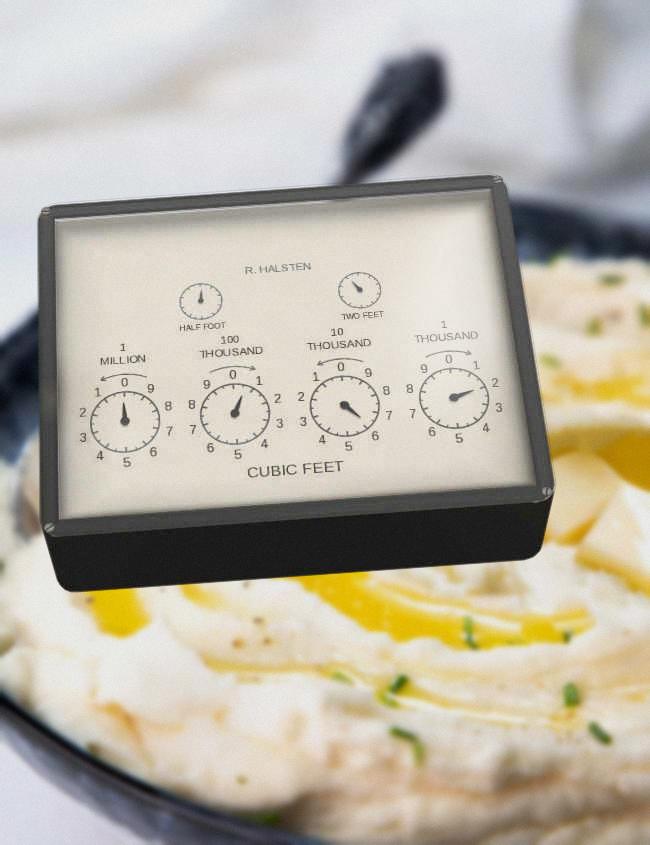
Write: 6200 ft³
